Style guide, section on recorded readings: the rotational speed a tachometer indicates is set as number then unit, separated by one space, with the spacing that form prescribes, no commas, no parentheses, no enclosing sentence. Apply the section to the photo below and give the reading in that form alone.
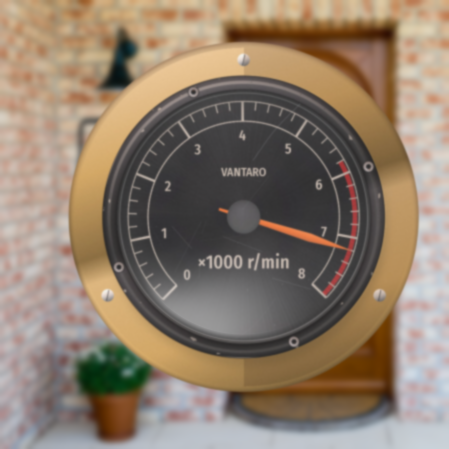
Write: 7200 rpm
